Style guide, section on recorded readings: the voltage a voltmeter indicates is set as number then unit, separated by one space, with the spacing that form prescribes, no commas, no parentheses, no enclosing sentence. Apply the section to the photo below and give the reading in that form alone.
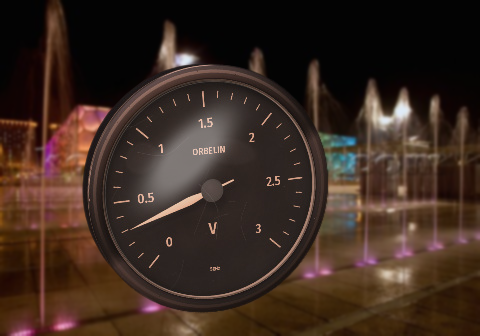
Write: 0.3 V
